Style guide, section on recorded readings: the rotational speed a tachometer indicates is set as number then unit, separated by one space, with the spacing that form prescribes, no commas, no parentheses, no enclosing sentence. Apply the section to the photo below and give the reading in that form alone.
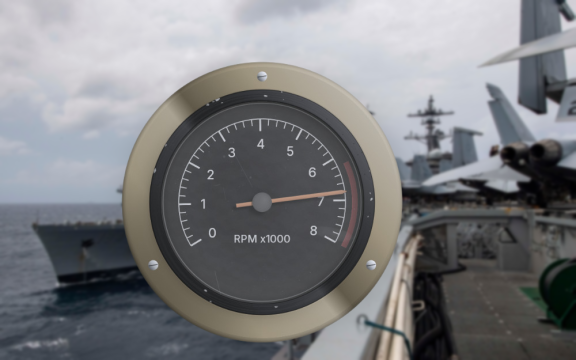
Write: 6800 rpm
